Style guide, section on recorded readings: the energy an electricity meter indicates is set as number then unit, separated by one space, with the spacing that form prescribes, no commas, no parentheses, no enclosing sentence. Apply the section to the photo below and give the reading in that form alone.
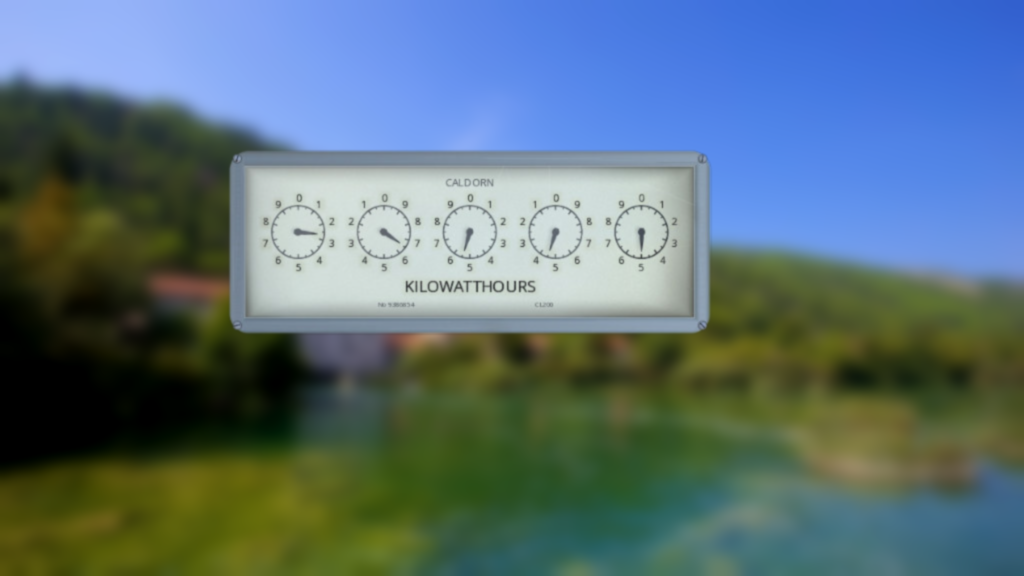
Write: 26545 kWh
